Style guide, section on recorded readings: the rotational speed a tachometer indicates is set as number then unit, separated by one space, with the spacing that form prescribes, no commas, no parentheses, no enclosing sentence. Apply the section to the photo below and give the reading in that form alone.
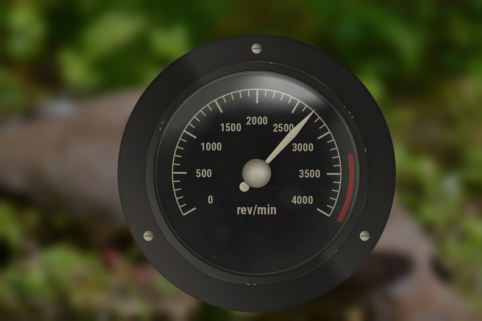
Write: 2700 rpm
